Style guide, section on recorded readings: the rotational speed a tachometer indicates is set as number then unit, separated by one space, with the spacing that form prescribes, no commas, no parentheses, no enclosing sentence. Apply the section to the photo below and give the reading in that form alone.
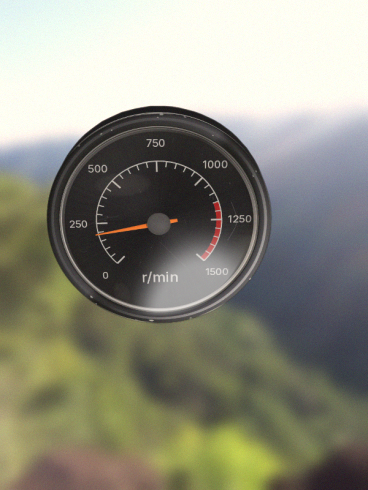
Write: 200 rpm
